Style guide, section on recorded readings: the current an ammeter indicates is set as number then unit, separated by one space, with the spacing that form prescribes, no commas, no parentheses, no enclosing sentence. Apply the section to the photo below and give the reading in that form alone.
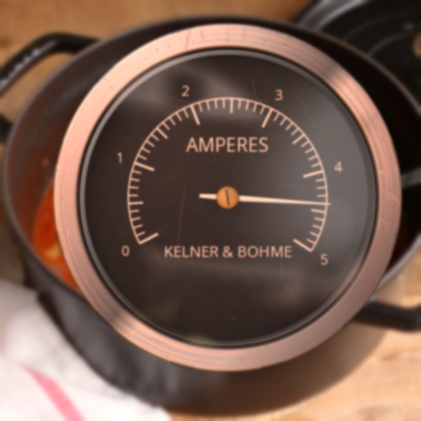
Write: 4.4 A
